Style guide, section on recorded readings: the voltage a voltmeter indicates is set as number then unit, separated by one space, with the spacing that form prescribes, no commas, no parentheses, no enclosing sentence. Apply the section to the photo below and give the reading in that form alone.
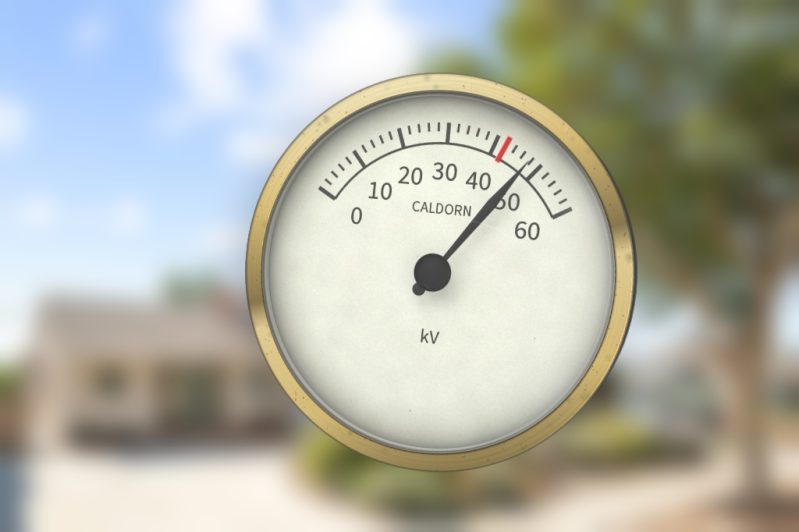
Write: 48 kV
